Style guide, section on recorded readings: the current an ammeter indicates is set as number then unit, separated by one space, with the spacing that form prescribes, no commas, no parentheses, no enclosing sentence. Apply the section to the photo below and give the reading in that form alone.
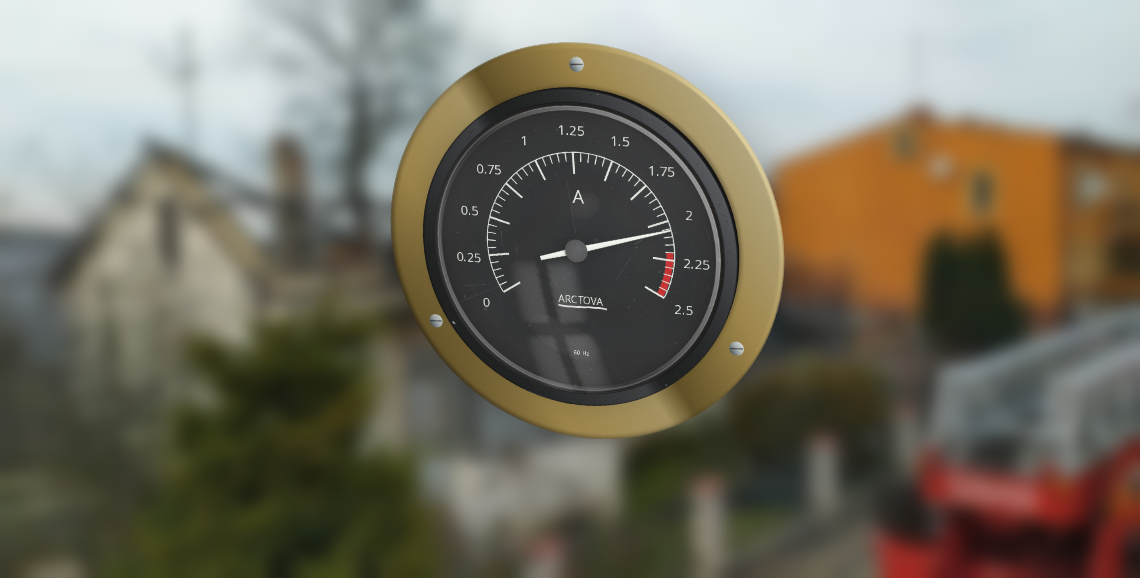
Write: 2.05 A
